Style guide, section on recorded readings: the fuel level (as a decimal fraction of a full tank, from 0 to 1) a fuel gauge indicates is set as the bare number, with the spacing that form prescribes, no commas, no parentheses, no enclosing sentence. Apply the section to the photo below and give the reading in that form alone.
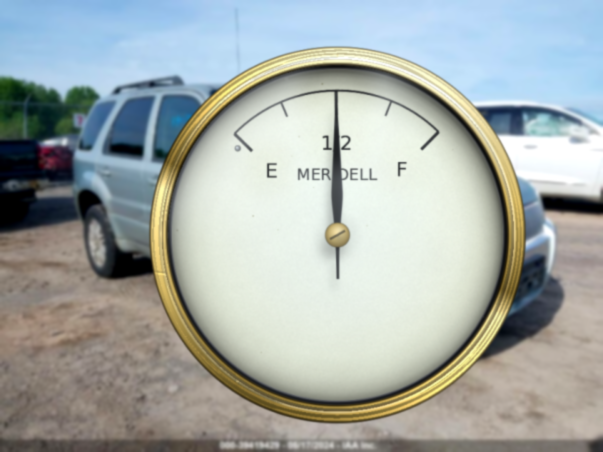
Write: 0.5
